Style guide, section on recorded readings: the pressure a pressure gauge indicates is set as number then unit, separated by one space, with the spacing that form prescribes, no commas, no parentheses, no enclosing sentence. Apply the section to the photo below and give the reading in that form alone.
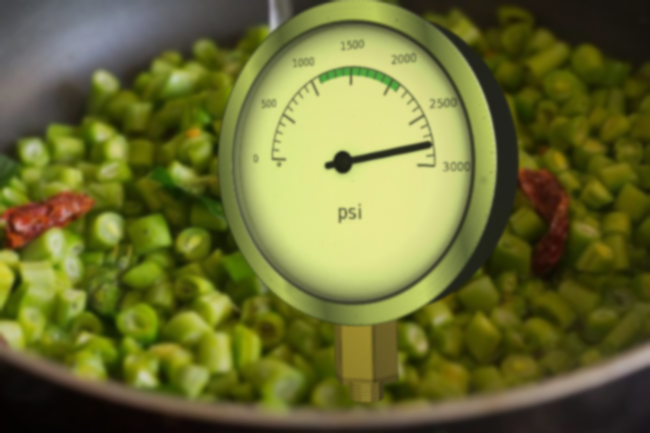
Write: 2800 psi
